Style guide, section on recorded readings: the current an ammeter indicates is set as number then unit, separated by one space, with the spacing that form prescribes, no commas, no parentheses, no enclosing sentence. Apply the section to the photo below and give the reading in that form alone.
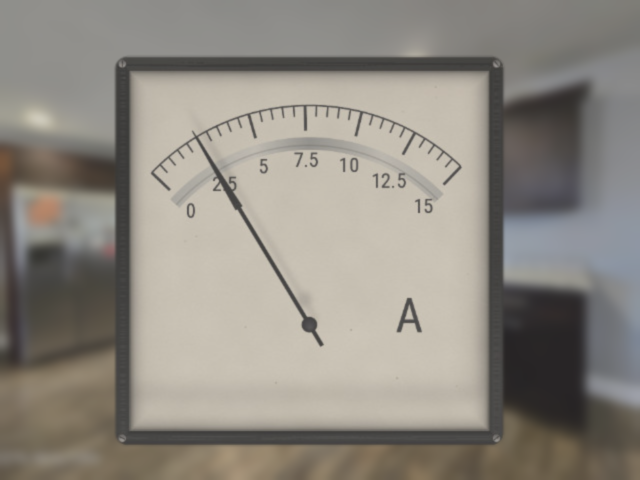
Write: 2.5 A
